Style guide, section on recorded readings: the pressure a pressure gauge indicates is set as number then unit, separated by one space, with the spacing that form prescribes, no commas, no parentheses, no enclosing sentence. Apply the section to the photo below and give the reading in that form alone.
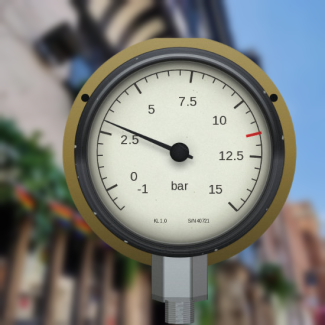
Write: 3 bar
